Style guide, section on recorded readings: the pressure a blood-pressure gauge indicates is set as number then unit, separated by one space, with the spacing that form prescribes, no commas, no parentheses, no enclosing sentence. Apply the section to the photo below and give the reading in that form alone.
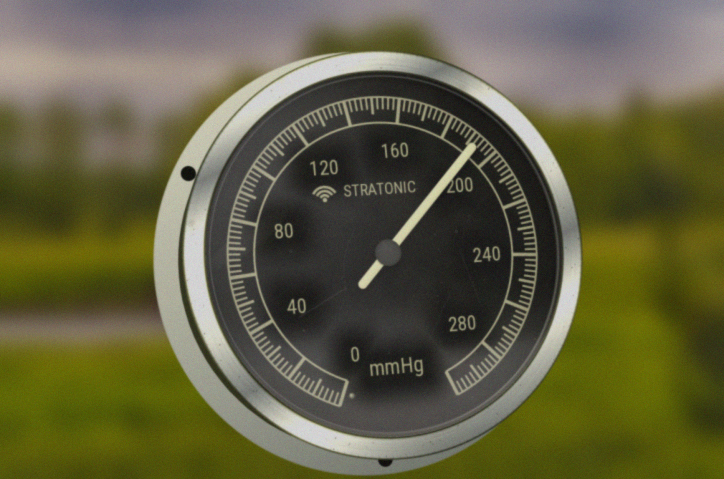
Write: 192 mmHg
